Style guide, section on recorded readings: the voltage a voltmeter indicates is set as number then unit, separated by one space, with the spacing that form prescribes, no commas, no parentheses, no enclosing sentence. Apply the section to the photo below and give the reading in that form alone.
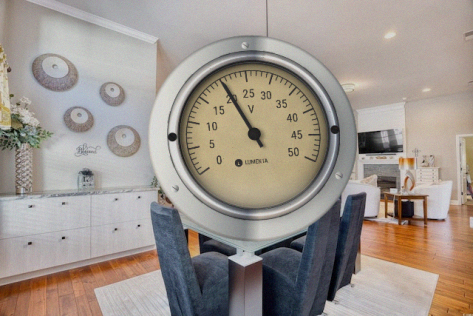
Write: 20 V
